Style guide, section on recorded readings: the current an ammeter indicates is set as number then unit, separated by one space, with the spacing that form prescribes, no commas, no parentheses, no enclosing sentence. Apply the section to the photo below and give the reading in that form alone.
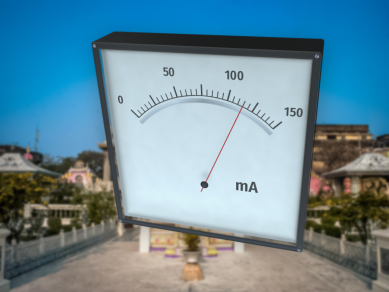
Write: 115 mA
